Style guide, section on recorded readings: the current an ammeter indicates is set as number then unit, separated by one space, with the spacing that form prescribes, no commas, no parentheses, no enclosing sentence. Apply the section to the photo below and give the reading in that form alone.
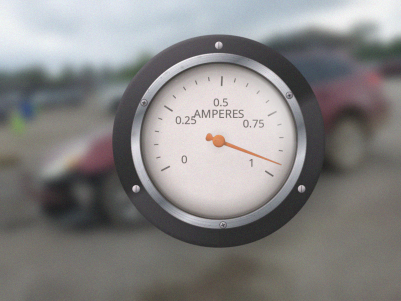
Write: 0.95 A
